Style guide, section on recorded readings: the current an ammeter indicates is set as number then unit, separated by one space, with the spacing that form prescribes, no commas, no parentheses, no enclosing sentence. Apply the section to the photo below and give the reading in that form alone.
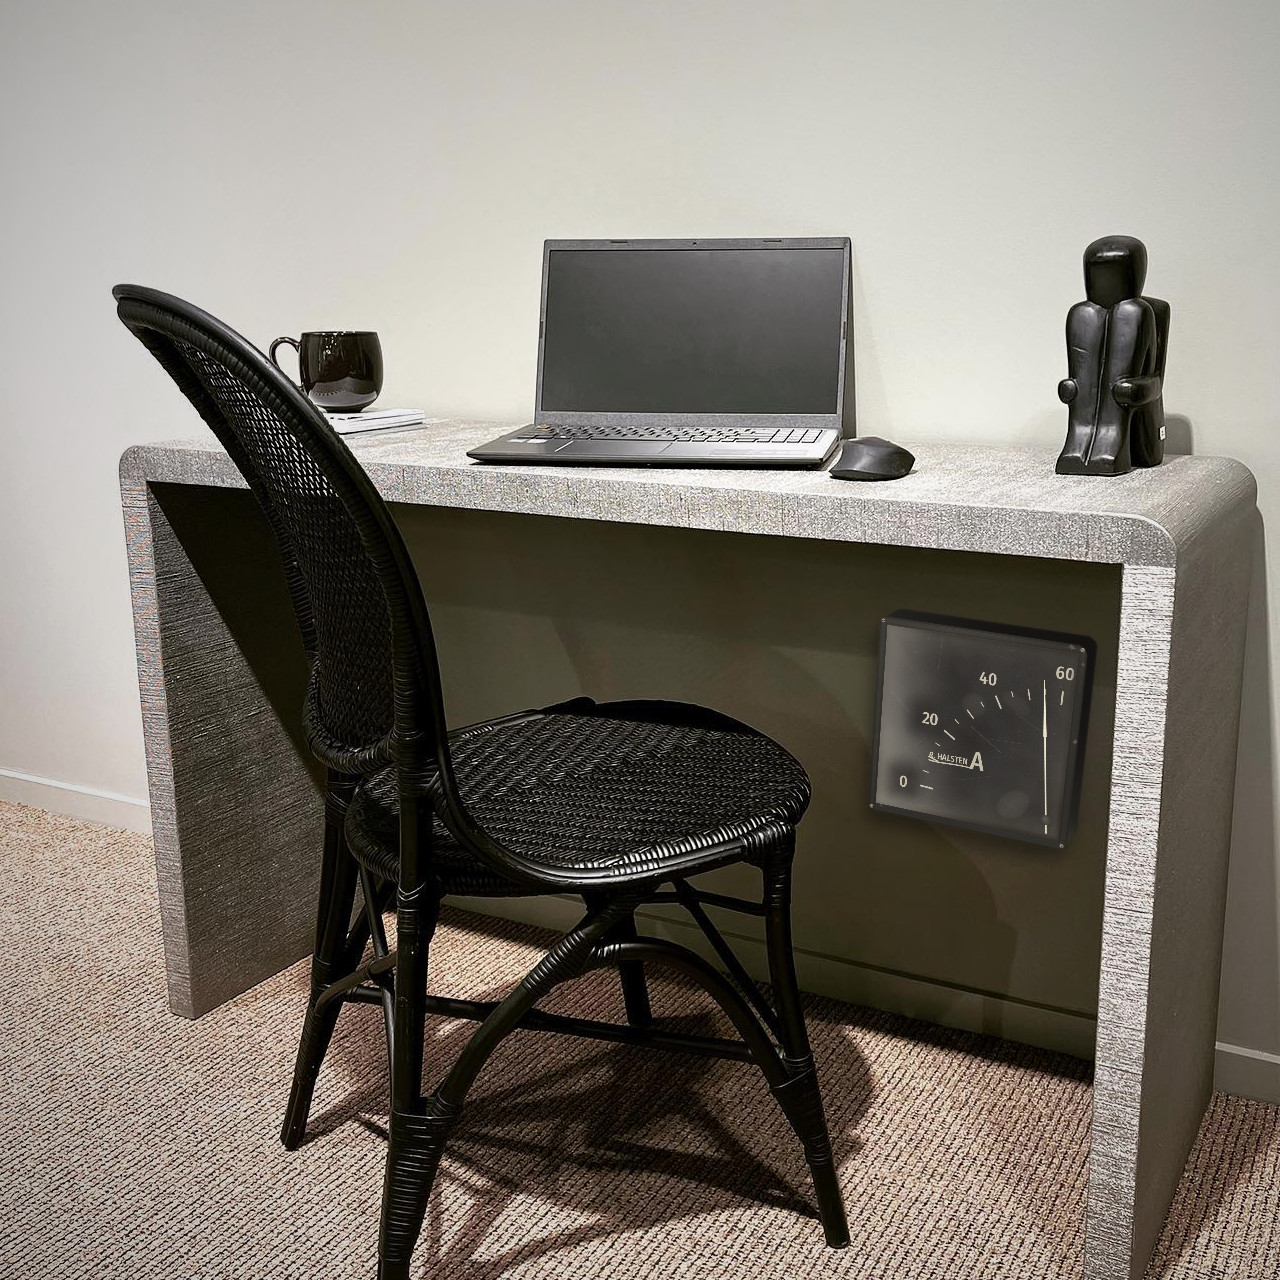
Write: 55 A
